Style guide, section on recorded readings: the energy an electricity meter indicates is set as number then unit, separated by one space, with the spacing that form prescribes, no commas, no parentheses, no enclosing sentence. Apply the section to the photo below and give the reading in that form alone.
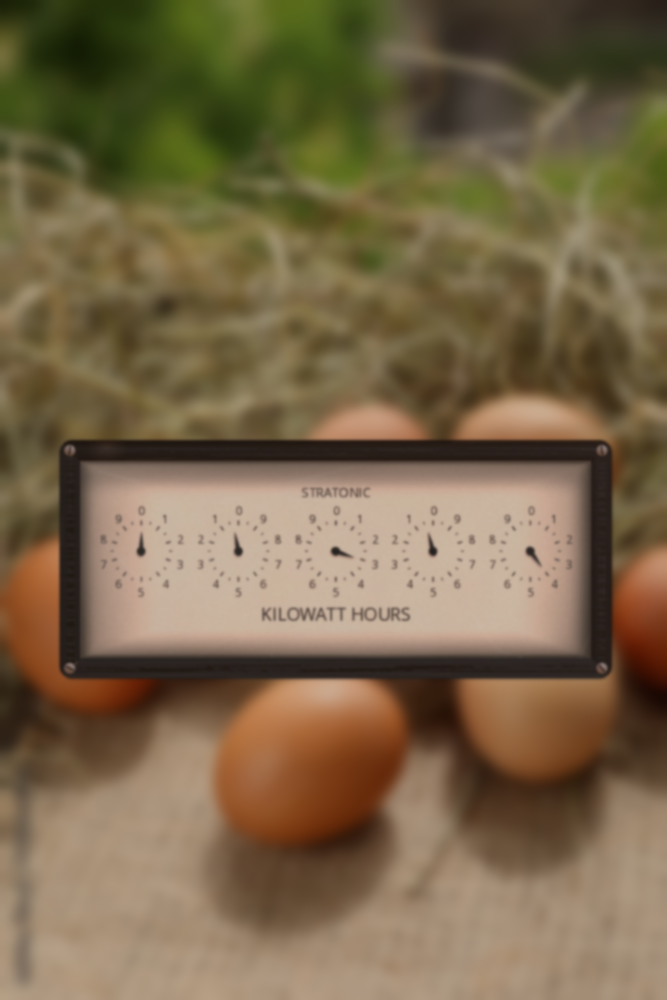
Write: 304 kWh
